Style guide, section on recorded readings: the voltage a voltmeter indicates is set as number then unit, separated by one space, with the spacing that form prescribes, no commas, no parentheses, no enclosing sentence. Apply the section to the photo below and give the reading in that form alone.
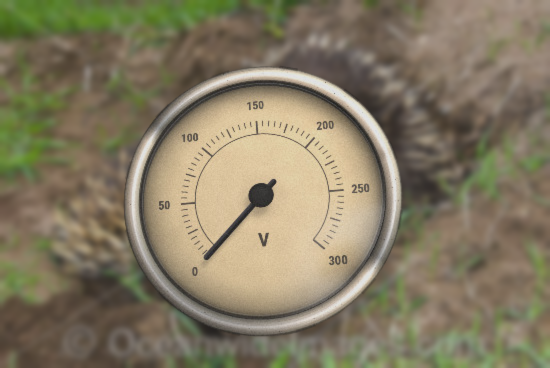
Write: 0 V
